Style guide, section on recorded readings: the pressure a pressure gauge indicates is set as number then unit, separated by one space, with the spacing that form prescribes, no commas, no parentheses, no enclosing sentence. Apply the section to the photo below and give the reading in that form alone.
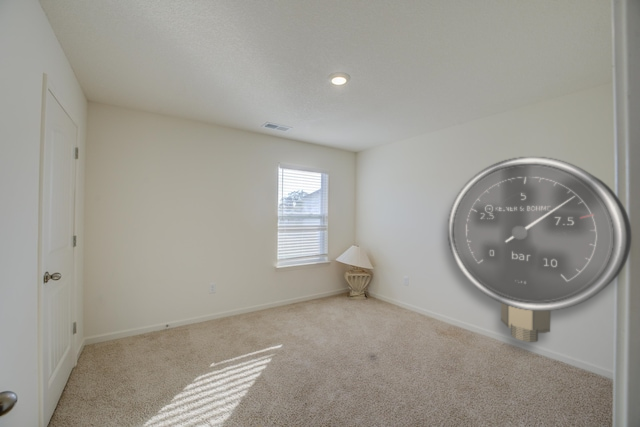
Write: 6.75 bar
